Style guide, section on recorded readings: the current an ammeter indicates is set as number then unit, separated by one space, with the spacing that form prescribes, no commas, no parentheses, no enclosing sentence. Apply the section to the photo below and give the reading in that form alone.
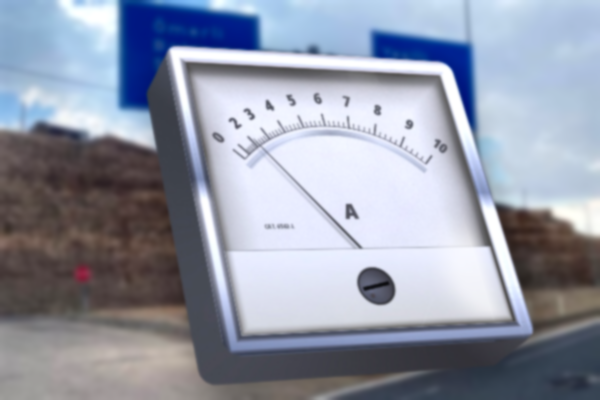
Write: 2 A
